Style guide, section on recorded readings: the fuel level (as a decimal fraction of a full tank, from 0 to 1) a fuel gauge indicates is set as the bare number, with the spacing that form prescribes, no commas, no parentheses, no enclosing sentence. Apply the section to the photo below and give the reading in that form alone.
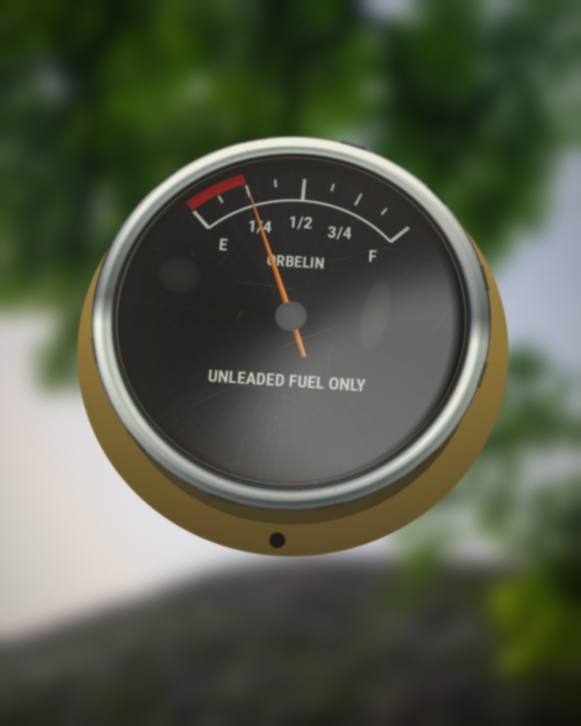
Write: 0.25
